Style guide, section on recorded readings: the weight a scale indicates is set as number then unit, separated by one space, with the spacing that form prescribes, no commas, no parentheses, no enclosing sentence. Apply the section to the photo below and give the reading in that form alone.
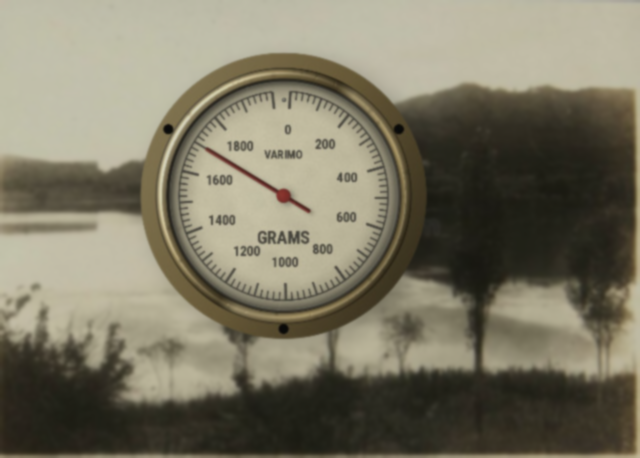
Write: 1700 g
